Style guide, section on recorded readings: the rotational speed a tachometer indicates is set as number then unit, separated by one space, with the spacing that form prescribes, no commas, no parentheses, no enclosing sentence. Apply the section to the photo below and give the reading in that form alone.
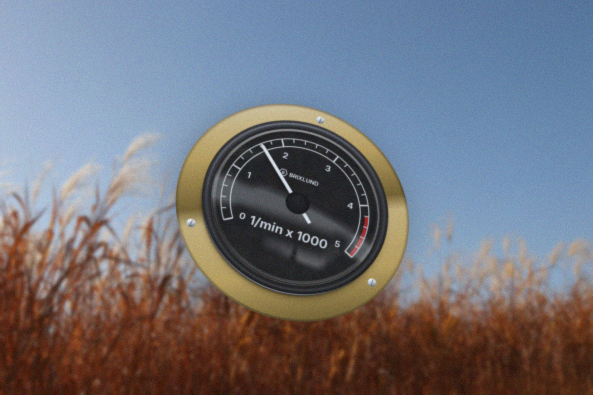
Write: 1600 rpm
